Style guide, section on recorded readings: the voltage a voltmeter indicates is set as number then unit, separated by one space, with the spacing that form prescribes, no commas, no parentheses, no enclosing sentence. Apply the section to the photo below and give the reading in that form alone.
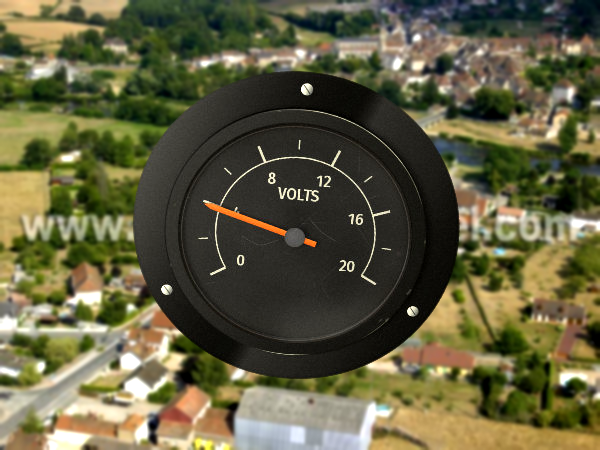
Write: 4 V
